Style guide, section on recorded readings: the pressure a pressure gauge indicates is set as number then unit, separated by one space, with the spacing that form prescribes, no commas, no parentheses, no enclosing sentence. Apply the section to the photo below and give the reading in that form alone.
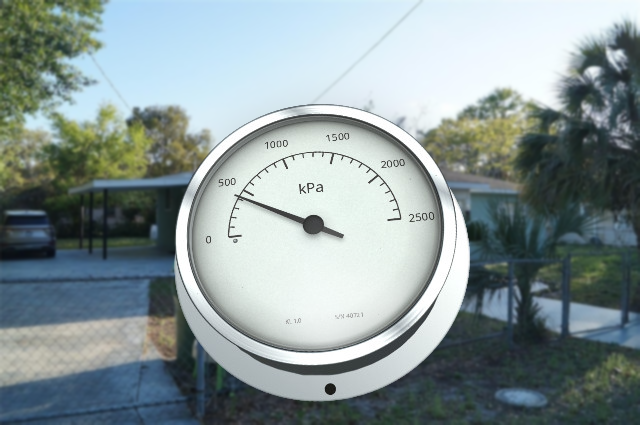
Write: 400 kPa
